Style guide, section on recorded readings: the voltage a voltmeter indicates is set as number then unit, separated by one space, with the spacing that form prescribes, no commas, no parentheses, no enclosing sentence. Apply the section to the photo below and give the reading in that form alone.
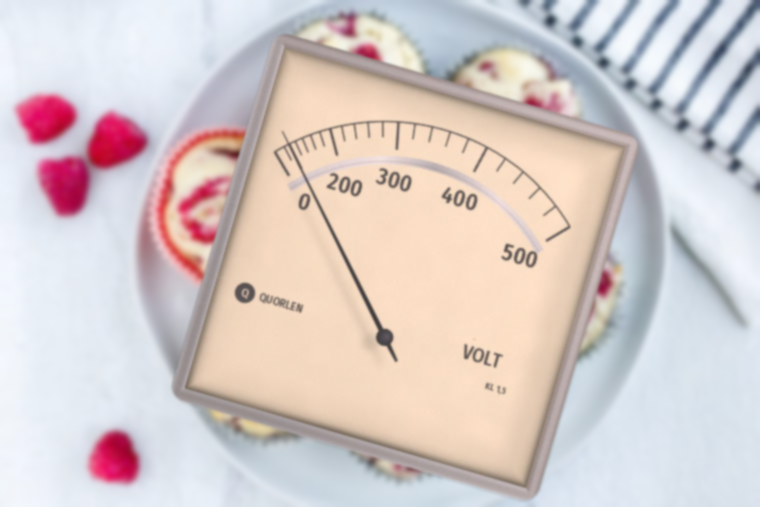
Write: 100 V
